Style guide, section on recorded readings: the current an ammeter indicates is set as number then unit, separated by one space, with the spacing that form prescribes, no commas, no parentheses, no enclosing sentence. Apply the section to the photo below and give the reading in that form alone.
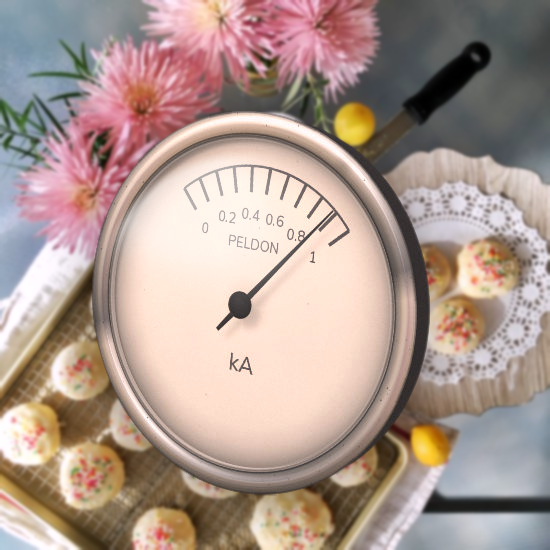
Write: 0.9 kA
